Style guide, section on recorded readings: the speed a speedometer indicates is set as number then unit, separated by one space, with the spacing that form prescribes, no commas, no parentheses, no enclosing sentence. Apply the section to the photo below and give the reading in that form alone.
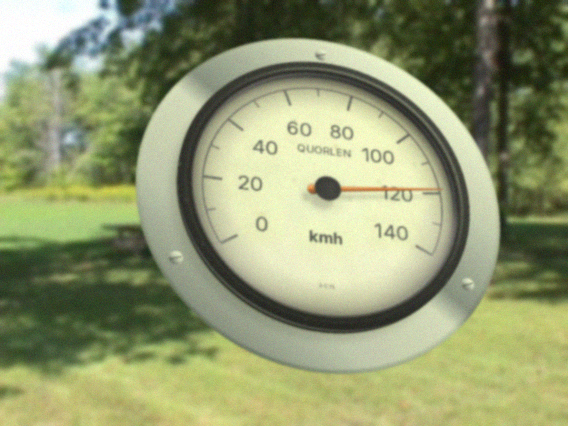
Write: 120 km/h
